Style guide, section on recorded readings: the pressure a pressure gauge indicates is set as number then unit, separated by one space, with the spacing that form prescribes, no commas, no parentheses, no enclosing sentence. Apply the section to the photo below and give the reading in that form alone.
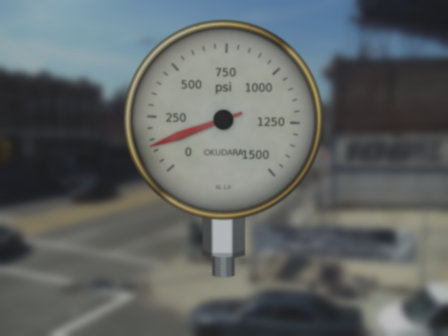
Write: 125 psi
